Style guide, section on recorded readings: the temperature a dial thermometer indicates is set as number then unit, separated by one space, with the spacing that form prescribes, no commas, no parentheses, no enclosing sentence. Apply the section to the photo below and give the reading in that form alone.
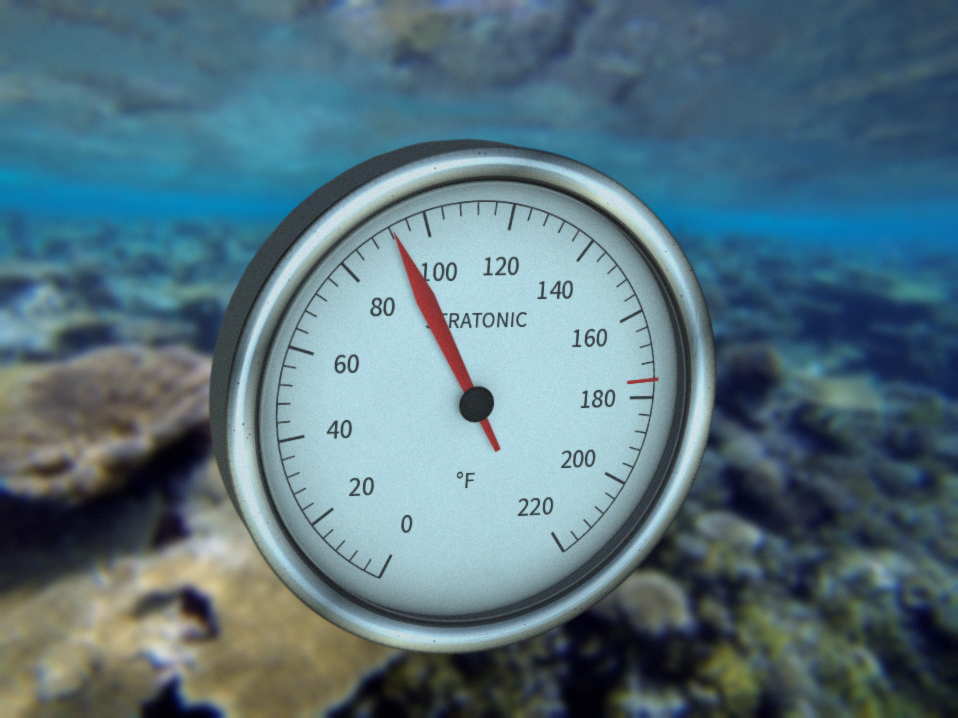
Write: 92 °F
